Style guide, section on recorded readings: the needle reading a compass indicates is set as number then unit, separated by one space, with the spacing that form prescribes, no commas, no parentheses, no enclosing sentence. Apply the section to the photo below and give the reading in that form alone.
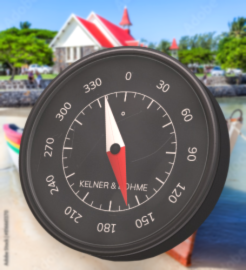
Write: 160 °
